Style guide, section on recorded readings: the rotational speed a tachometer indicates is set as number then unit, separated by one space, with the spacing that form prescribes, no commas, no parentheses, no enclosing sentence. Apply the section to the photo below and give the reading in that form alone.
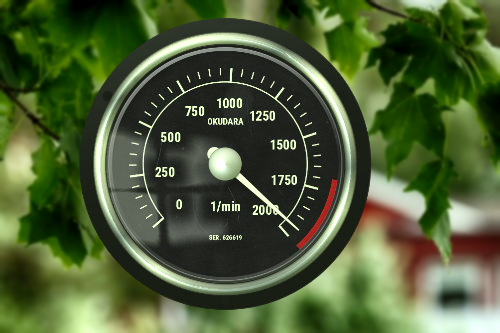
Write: 1950 rpm
